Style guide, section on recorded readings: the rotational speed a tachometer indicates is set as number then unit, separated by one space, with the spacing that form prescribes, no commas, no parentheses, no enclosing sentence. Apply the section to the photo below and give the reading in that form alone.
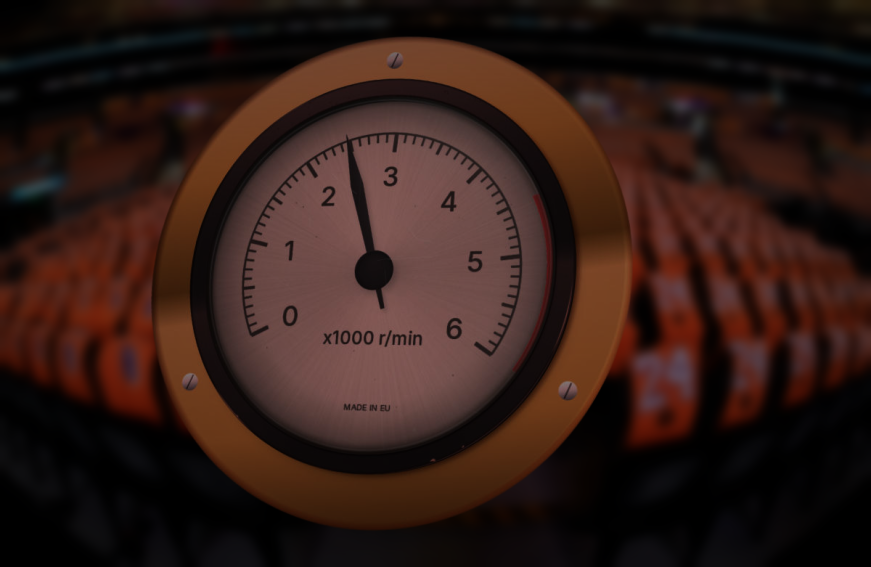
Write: 2500 rpm
